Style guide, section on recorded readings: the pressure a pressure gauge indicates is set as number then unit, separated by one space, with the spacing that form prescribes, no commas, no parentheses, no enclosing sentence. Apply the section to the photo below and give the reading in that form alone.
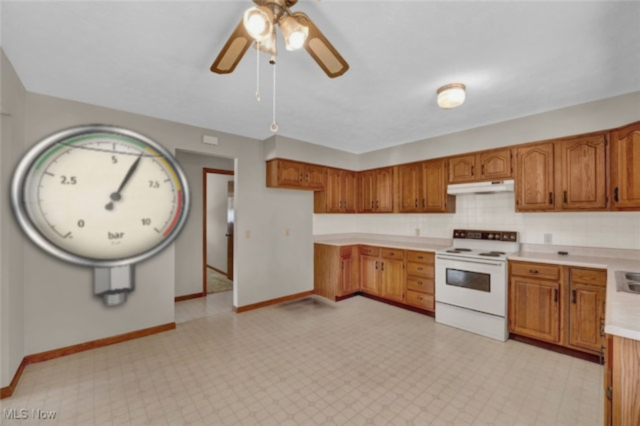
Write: 6 bar
